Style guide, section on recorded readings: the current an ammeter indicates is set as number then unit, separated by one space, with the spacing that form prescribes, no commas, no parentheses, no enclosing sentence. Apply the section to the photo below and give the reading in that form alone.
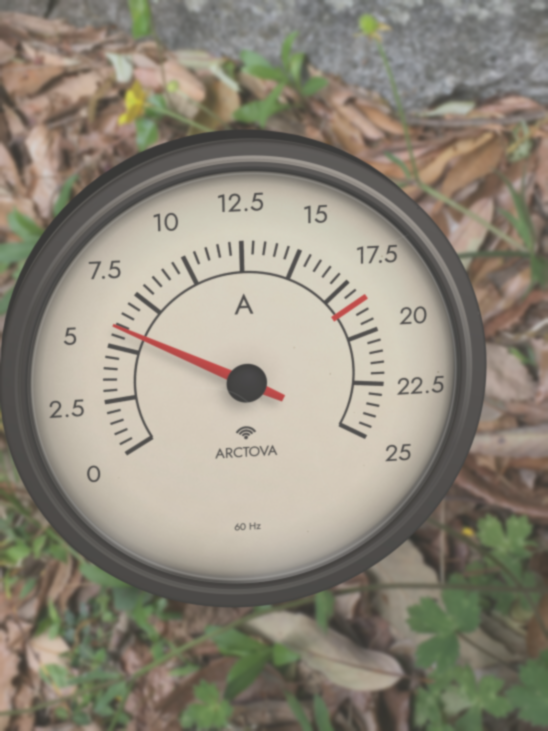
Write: 6 A
